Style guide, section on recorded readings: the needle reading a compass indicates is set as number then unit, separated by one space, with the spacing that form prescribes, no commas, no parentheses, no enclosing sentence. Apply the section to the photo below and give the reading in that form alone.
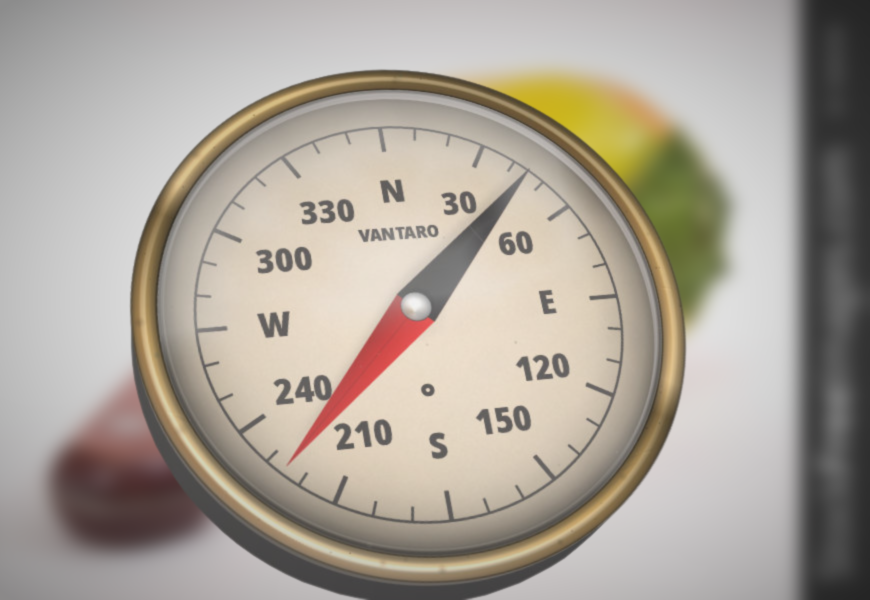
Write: 225 °
